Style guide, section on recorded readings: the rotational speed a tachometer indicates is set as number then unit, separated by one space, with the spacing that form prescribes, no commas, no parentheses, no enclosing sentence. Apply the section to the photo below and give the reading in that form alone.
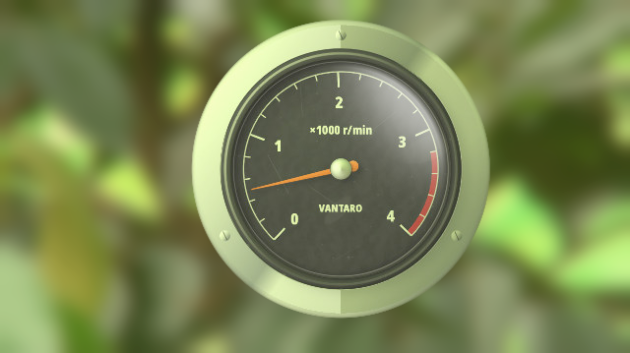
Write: 500 rpm
